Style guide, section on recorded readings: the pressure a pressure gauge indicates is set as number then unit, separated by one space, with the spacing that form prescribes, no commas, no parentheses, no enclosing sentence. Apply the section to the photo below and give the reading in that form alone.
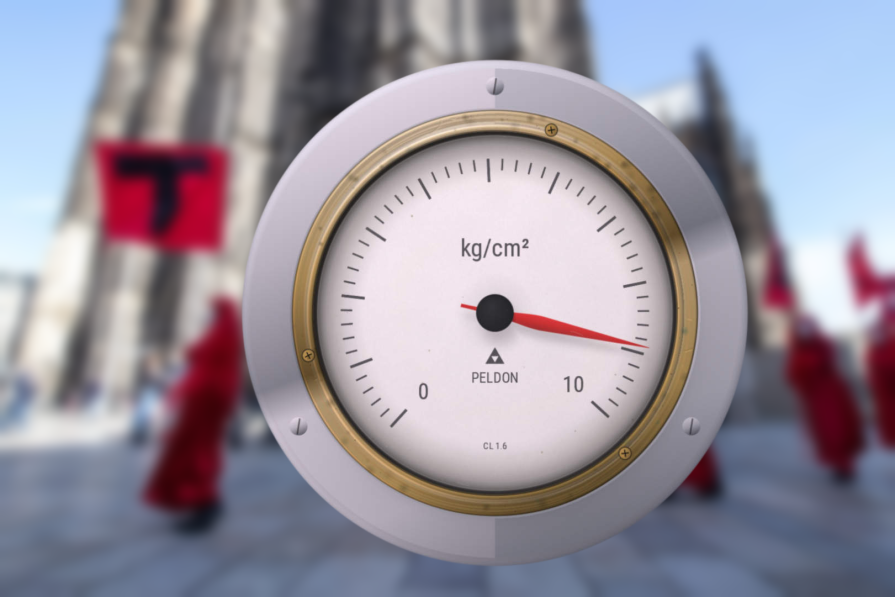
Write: 8.9 kg/cm²
